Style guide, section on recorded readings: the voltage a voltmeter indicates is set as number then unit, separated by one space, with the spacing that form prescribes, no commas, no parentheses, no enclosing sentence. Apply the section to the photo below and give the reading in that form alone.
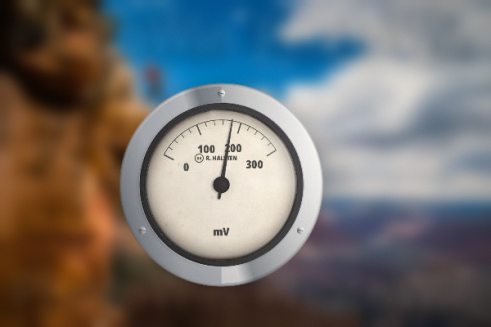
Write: 180 mV
